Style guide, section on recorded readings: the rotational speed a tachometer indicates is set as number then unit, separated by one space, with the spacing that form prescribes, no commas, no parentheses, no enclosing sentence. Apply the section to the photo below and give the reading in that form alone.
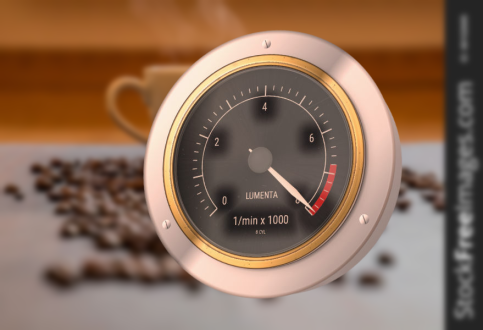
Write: 7900 rpm
